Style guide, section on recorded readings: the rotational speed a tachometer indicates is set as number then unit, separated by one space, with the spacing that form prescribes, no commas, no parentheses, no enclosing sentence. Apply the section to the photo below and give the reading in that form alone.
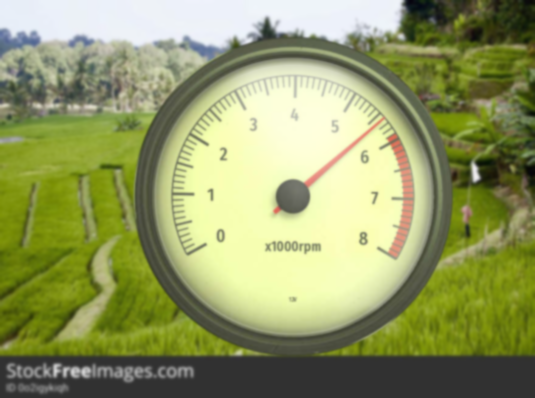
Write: 5600 rpm
